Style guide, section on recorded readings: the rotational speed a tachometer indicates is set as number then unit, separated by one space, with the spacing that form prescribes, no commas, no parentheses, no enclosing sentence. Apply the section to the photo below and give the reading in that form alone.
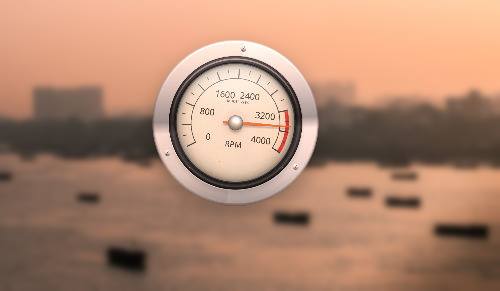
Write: 3500 rpm
